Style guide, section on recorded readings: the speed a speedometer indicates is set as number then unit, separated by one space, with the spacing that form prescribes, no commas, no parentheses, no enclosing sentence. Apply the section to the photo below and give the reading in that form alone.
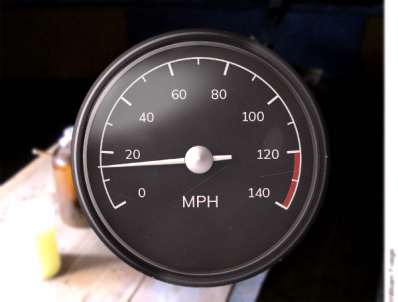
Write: 15 mph
